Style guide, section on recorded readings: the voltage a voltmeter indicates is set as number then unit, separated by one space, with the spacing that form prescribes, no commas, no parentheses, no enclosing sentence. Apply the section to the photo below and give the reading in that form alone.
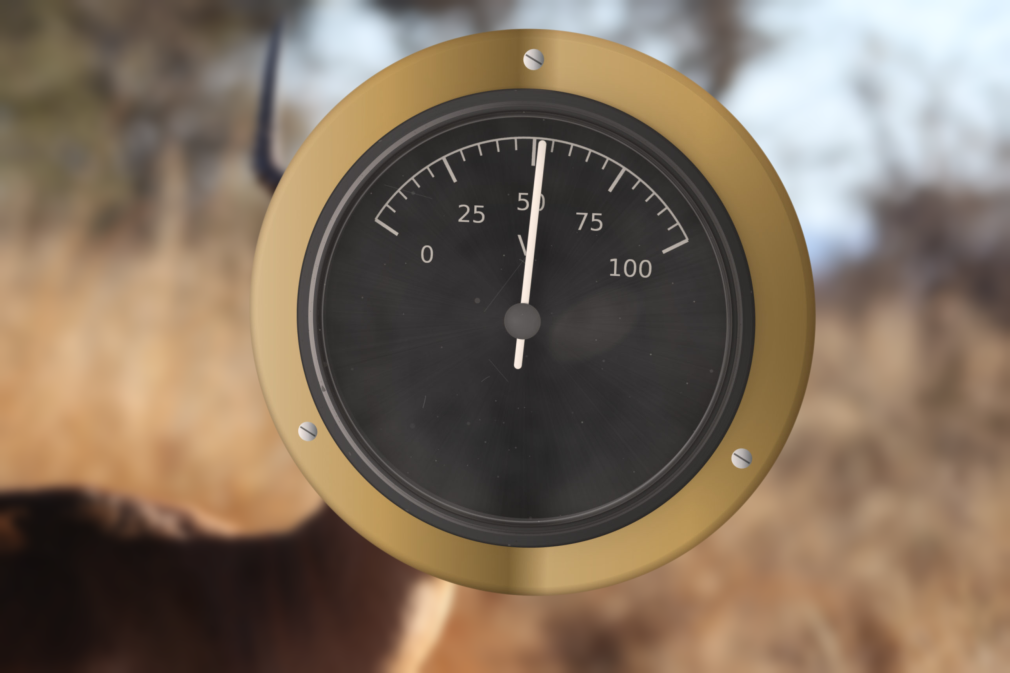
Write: 52.5 V
